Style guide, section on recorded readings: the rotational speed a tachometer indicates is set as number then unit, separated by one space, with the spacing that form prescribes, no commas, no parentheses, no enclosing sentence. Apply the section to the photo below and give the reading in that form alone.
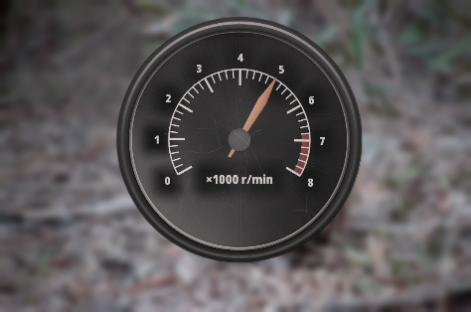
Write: 5000 rpm
